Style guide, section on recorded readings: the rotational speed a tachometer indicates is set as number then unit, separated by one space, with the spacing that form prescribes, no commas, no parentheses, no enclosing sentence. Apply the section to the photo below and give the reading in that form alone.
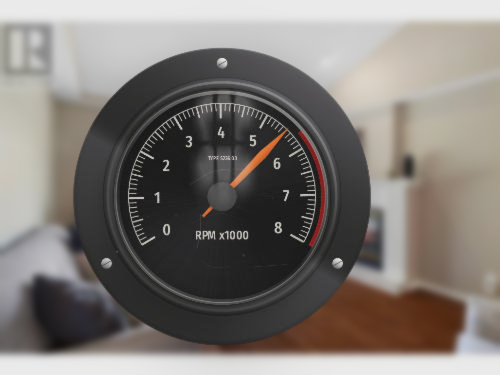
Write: 5500 rpm
